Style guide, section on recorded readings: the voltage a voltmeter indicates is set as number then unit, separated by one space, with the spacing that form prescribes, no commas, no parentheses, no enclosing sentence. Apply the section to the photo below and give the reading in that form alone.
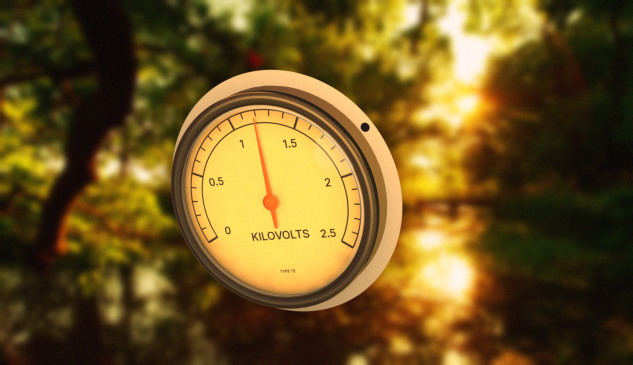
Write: 1.2 kV
